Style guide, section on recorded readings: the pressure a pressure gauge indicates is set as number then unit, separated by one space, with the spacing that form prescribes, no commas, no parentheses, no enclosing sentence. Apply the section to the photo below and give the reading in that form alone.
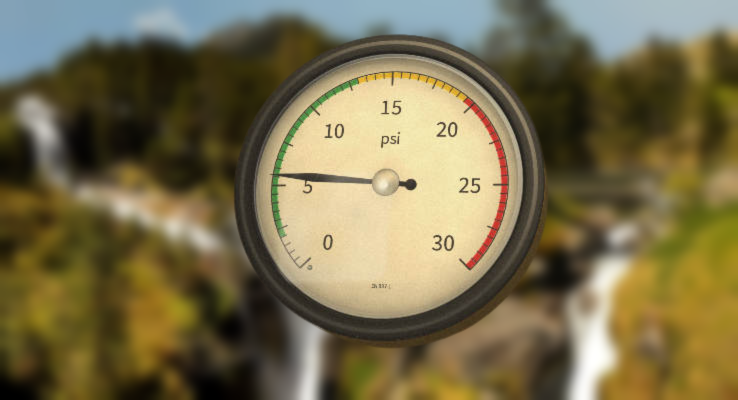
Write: 5.5 psi
